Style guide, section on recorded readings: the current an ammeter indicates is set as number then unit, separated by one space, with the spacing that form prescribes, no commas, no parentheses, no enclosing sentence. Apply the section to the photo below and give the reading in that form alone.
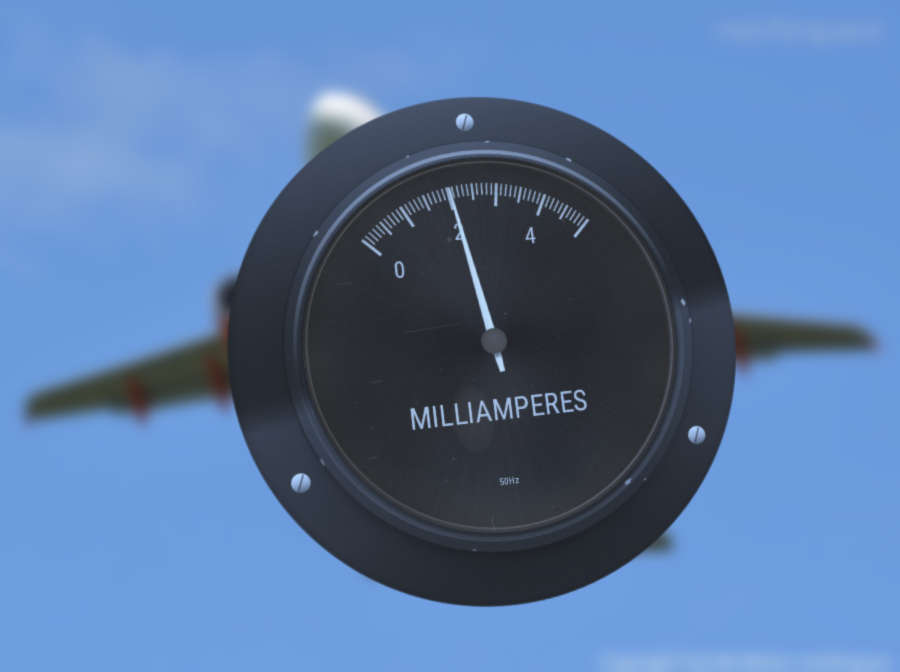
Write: 2 mA
